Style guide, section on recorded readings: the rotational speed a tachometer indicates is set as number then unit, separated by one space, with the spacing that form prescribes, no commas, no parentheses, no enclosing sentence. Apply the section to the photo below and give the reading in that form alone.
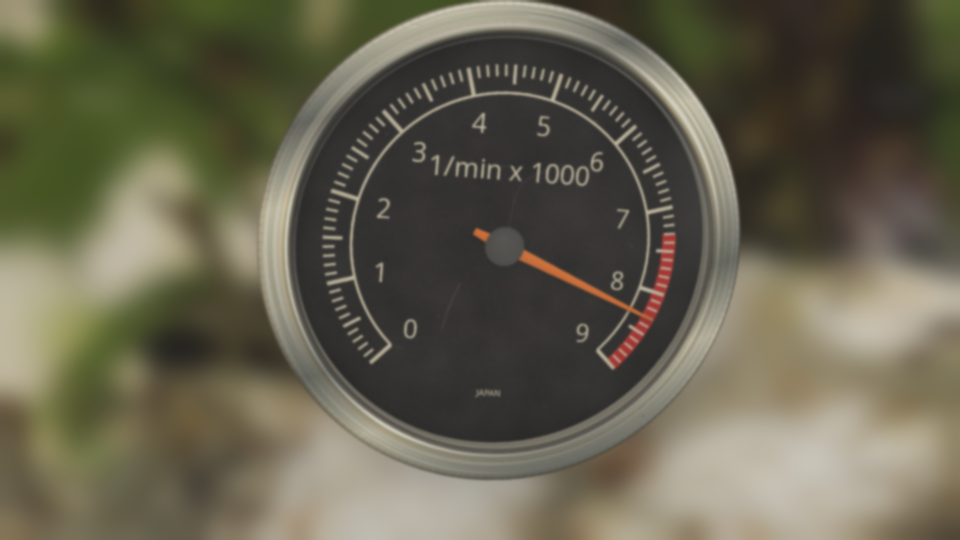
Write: 8300 rpm
